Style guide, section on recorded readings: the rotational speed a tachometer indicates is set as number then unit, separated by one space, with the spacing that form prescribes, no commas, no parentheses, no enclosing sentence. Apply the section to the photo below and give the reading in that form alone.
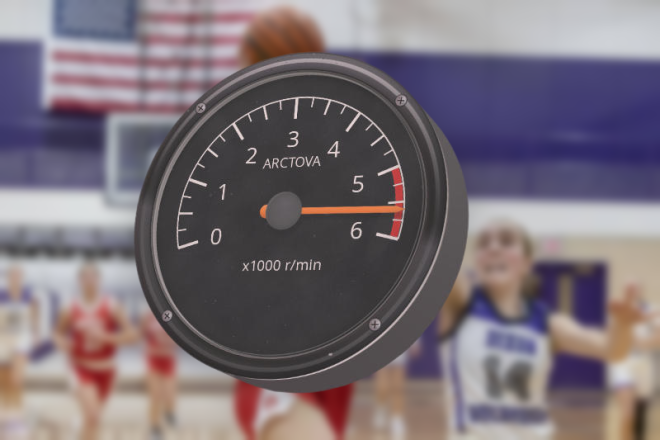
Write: 5625 rpm
